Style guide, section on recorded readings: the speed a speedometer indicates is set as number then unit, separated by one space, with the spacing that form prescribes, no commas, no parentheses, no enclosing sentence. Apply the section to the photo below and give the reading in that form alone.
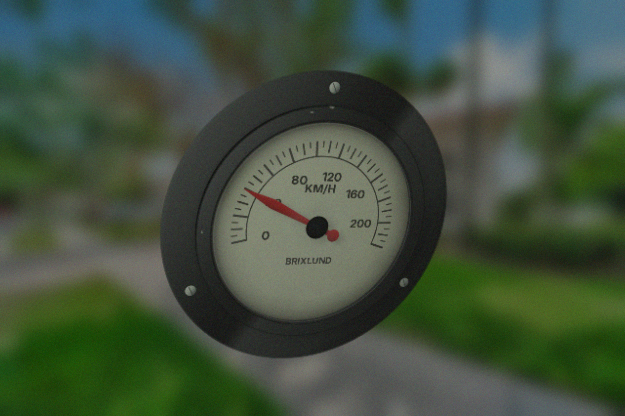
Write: 40 km/h
